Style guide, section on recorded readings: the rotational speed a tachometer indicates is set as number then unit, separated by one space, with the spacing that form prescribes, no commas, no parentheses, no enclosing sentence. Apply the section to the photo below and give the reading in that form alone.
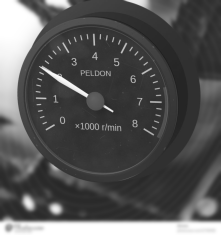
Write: 2000 rpm
